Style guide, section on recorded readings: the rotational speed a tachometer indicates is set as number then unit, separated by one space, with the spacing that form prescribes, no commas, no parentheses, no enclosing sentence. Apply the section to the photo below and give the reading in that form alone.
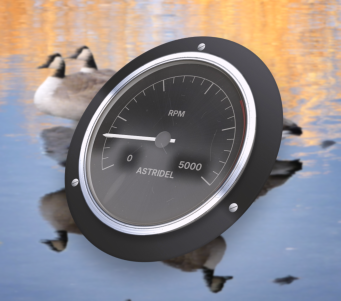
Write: 600 rpm
